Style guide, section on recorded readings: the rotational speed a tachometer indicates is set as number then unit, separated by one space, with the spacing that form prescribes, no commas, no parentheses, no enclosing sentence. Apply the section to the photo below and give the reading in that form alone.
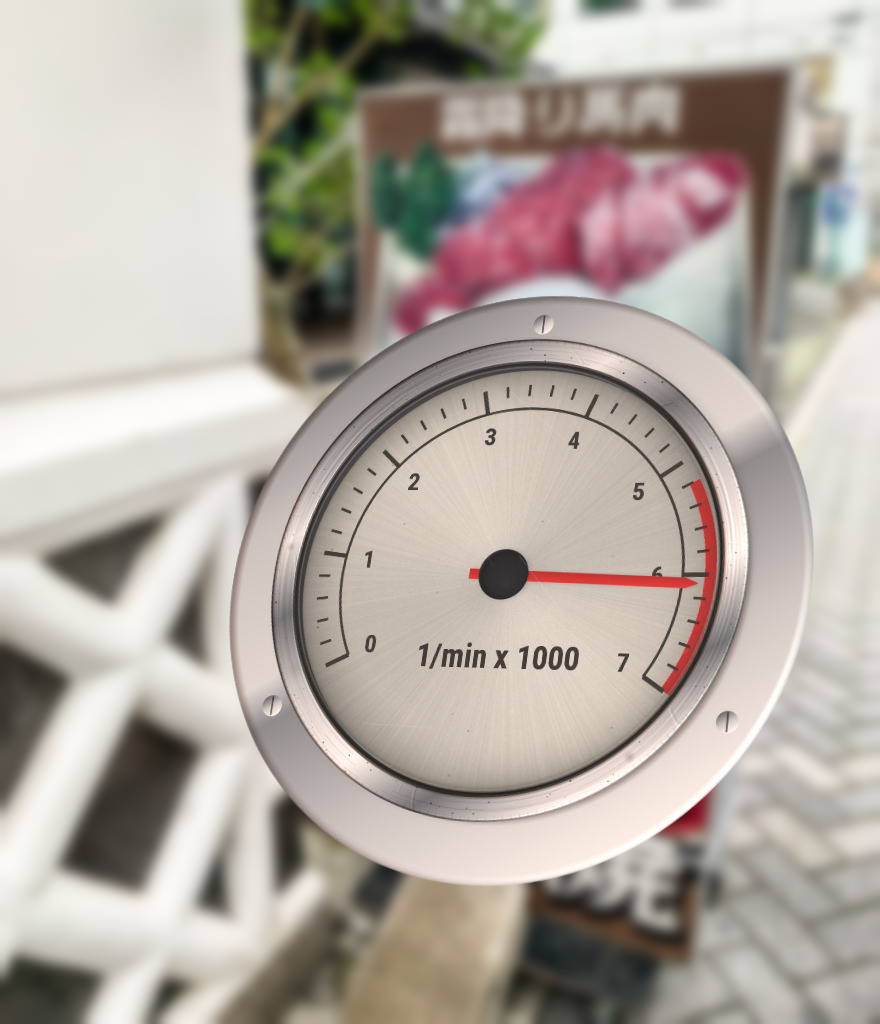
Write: 6100 rpm
